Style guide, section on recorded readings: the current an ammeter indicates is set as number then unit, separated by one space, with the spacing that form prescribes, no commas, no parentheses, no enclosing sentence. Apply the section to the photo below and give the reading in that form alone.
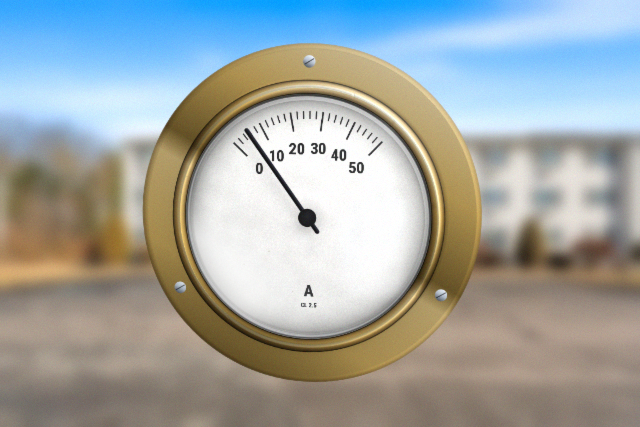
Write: 6 A
